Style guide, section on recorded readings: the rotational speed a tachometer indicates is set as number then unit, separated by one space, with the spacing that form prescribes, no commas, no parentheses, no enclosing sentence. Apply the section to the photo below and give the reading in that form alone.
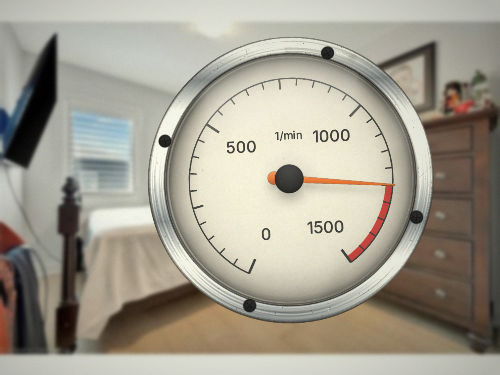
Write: 1250 rpm
